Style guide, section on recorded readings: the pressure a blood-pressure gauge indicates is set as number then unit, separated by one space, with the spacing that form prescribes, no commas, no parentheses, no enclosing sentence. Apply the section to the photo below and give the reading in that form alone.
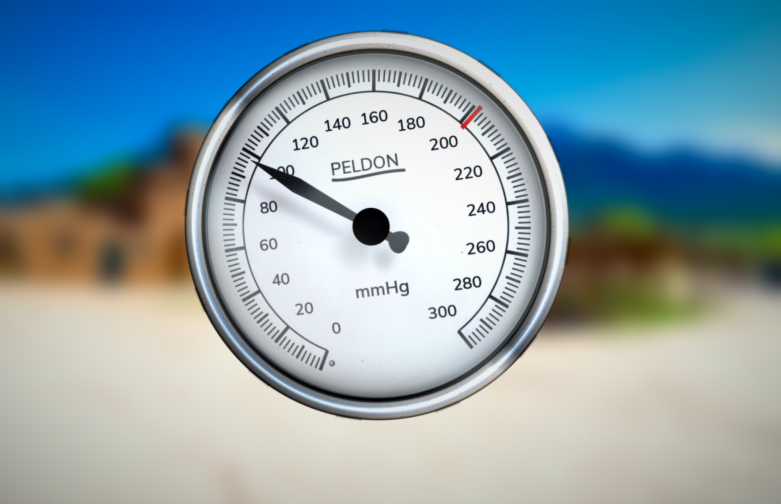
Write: 98 mmHg
